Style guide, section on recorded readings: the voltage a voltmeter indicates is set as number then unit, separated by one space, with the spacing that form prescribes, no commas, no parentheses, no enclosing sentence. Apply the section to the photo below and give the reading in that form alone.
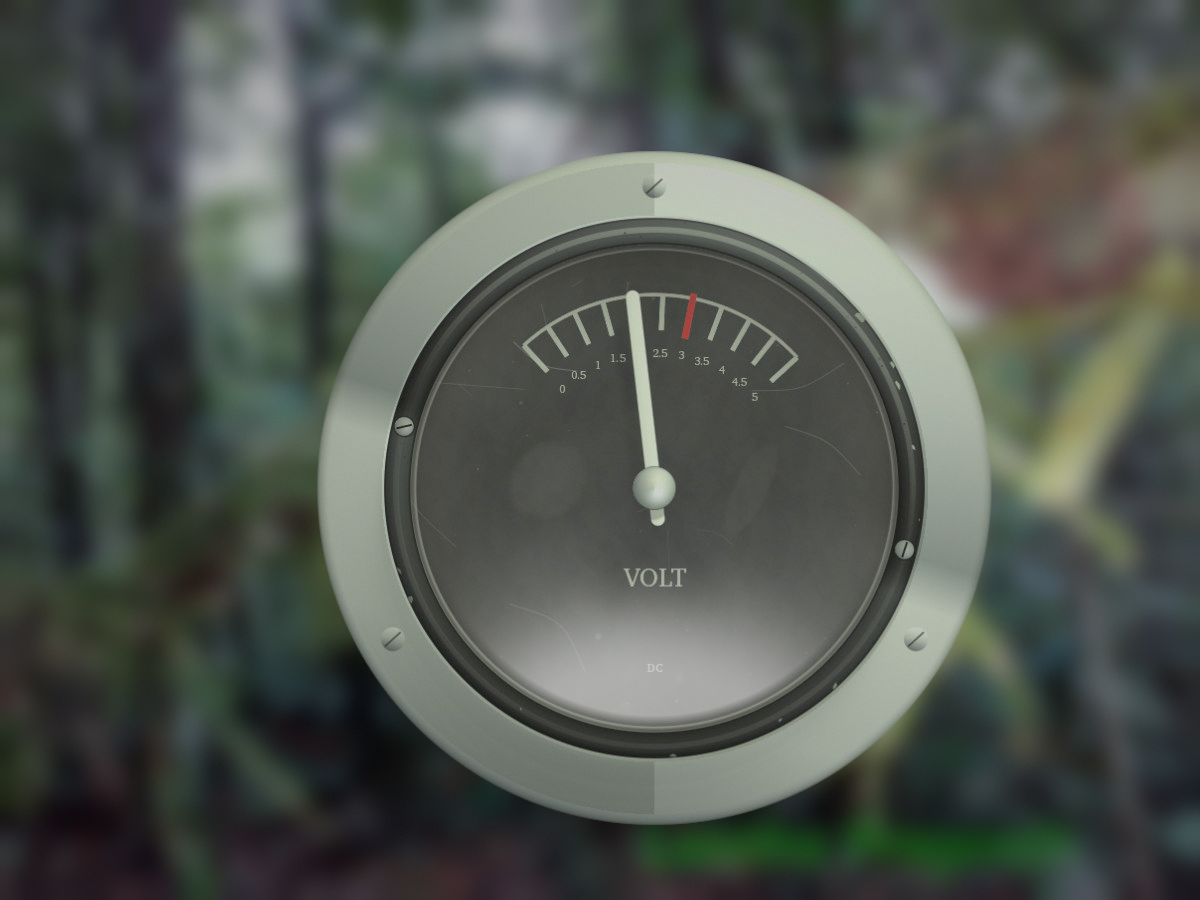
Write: 2 V
